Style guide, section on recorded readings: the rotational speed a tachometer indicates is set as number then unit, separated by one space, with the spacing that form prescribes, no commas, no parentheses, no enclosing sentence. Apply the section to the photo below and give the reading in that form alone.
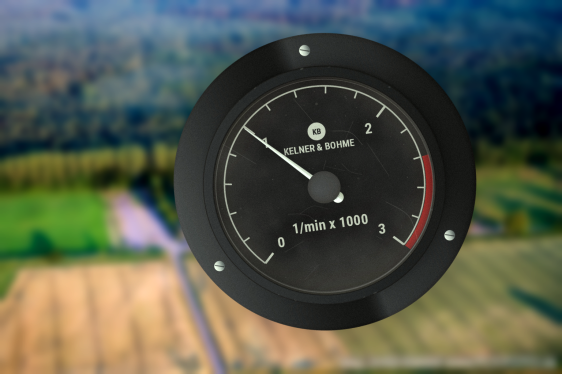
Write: 1000 rpm
